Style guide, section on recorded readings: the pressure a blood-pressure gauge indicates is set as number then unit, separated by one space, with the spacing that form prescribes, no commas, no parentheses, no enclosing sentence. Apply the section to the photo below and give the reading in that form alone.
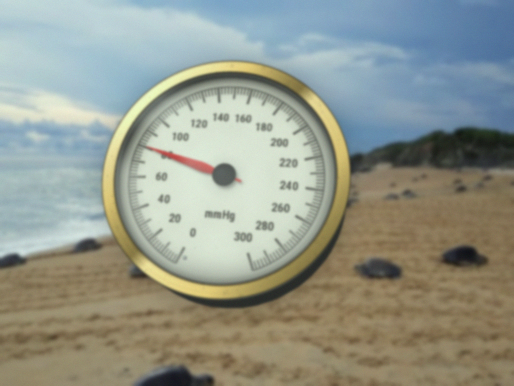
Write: 80 mmHg
